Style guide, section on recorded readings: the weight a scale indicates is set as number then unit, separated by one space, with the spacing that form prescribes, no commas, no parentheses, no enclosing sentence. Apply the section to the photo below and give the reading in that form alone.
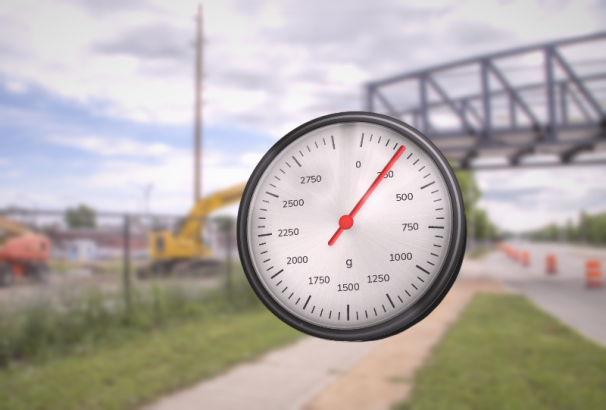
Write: 250 g
